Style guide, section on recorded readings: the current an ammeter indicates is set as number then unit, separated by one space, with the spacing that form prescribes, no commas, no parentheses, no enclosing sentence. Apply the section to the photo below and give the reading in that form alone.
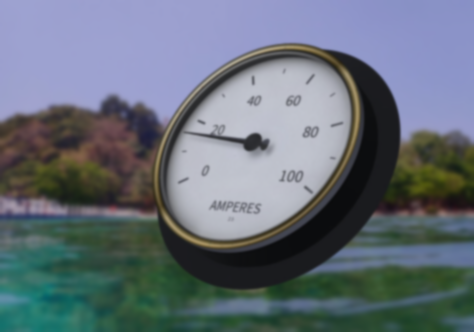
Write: 15 A
